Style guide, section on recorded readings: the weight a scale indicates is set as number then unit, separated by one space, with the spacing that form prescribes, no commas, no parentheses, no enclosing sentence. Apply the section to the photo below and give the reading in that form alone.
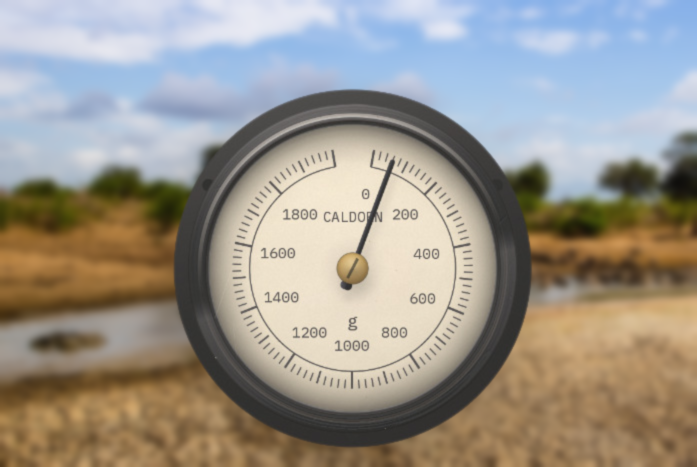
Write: 60 g
